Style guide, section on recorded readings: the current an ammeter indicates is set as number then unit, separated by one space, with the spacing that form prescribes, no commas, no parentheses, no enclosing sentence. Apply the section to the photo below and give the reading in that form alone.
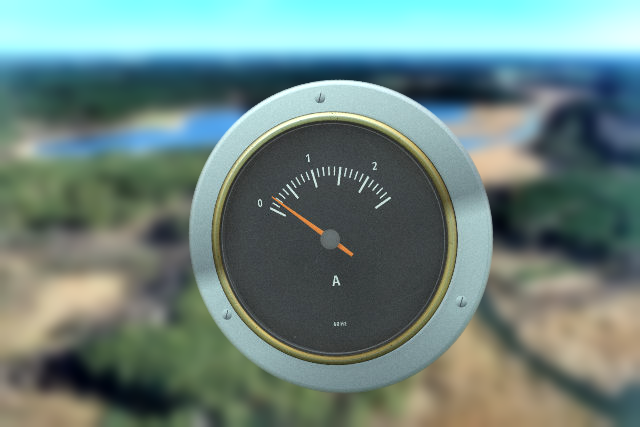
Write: 0.2 A
